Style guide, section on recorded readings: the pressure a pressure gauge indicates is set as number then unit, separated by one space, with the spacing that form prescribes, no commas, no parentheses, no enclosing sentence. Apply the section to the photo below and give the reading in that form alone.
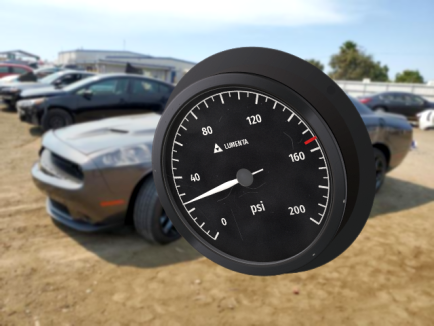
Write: 25 psi
